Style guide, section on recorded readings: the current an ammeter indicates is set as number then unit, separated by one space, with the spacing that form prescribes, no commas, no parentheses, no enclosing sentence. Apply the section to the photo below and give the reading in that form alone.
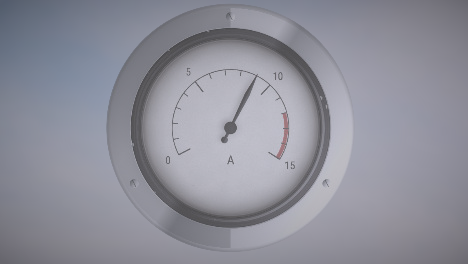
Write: 9 A
